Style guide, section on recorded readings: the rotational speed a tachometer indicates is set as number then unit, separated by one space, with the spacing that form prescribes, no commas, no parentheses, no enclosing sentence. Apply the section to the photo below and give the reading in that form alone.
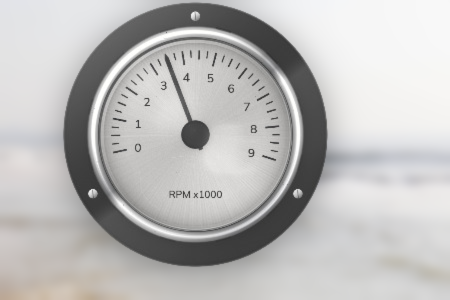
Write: 3500 rpm
